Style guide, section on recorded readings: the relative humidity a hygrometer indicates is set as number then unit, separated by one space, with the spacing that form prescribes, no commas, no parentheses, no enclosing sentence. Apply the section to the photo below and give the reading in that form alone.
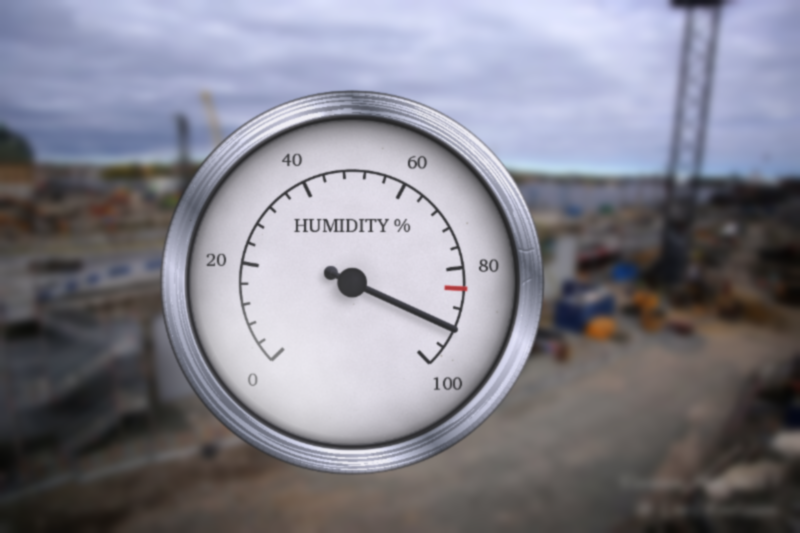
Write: 92 %
